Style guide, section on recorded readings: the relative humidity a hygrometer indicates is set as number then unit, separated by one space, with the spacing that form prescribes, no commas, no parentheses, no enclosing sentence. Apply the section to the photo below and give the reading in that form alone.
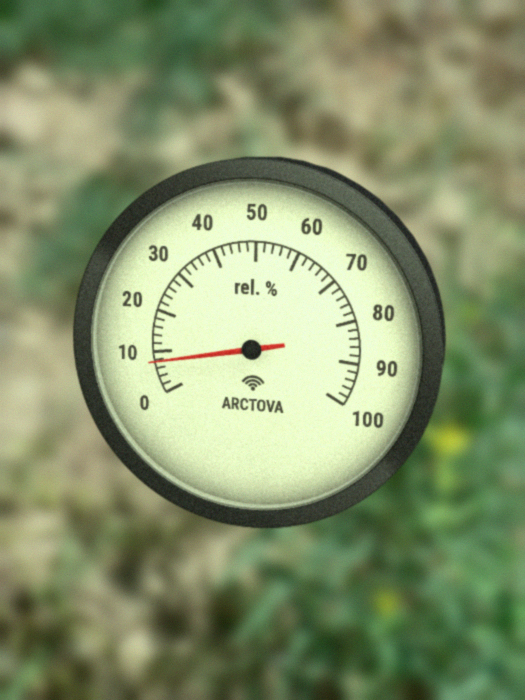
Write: 8 %
